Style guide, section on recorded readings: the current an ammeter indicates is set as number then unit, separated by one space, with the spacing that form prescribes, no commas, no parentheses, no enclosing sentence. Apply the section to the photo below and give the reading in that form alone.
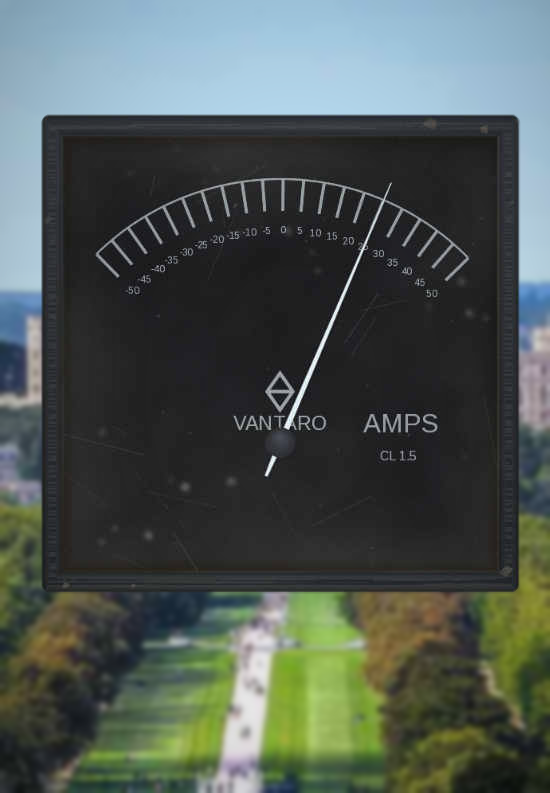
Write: 25 A
